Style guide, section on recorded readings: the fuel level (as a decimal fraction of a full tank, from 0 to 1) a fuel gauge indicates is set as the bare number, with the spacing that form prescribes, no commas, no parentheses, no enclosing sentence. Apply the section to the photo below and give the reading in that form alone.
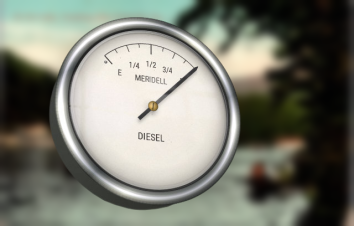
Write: 1
